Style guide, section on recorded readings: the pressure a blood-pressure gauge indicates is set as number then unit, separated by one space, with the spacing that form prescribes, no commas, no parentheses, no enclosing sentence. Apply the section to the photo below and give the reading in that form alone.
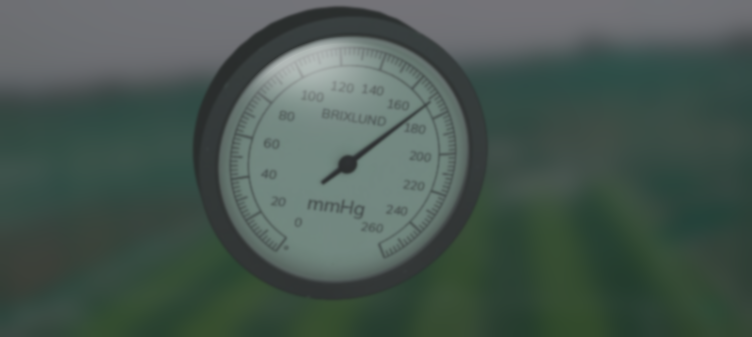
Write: 170 mmHg
